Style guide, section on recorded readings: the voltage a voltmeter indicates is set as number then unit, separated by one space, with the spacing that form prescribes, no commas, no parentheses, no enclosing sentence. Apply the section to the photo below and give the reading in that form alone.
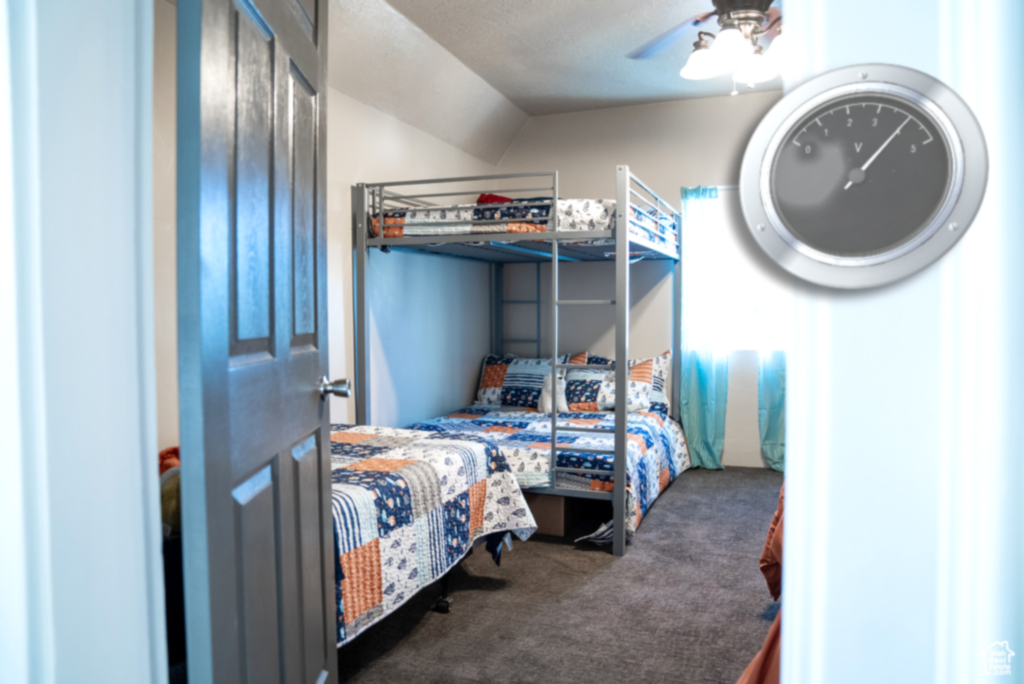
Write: 4 V
